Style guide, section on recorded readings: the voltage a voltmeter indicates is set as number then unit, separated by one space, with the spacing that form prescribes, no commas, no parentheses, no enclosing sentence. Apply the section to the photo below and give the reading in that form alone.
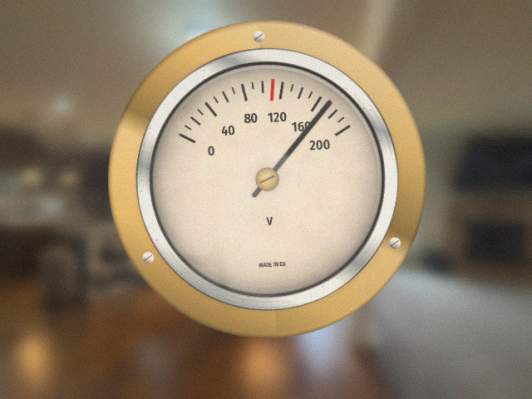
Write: 170 V
